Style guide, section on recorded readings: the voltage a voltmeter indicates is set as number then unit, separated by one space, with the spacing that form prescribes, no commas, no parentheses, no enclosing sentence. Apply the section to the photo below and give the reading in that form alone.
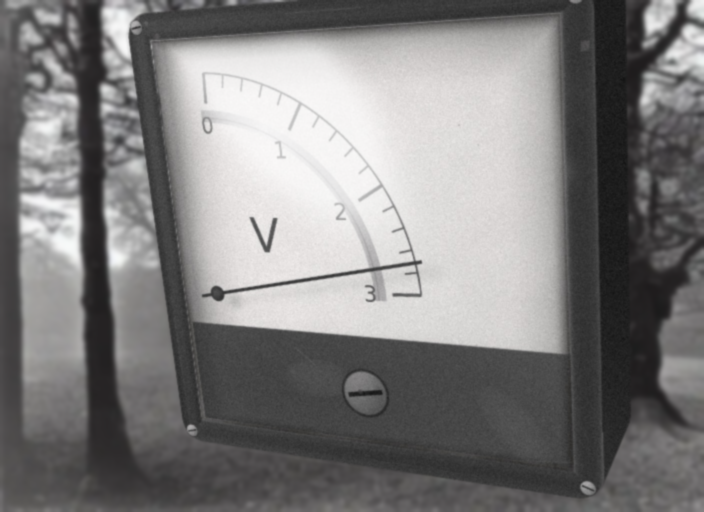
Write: 2.7 V
